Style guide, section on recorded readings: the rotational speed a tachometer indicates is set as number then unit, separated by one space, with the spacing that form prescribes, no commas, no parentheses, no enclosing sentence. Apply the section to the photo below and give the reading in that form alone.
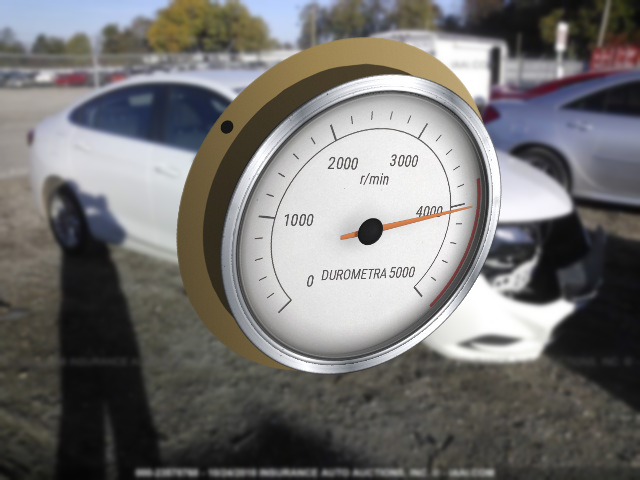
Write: 4000 rpm
